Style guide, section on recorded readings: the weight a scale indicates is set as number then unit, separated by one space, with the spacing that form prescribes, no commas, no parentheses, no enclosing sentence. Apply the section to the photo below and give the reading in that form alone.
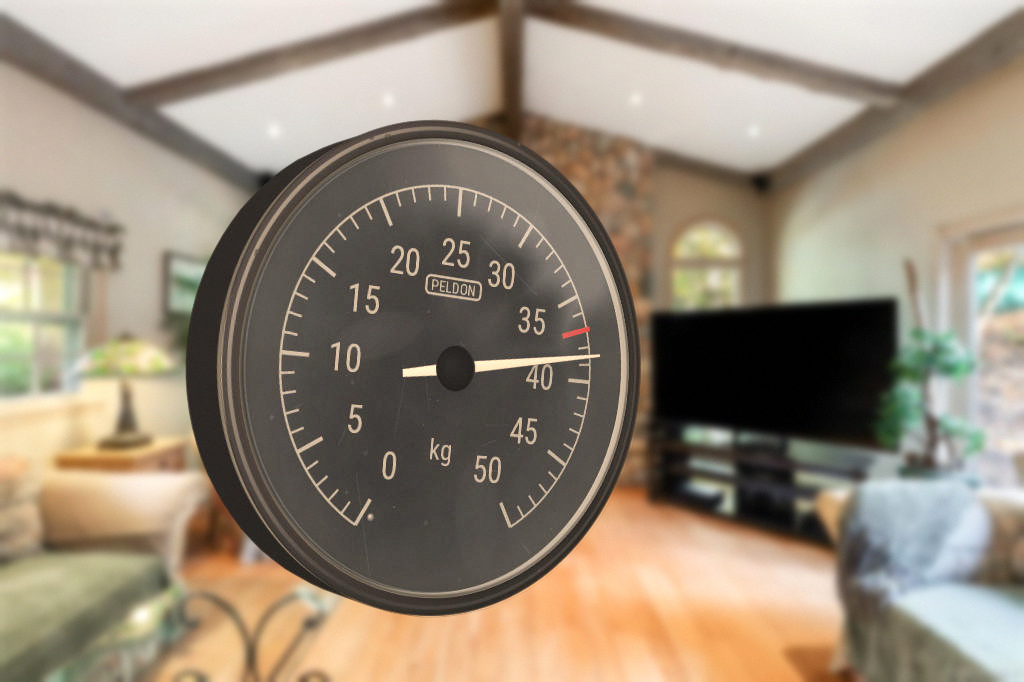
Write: 38.5 kg
